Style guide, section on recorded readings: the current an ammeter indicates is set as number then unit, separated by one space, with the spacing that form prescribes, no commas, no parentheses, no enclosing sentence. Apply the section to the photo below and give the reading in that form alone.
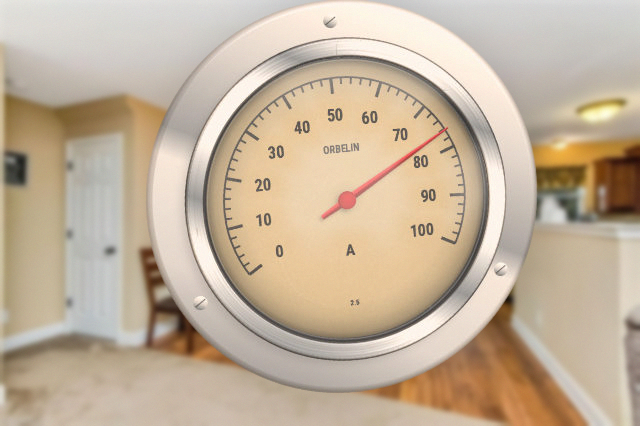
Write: 76 A
